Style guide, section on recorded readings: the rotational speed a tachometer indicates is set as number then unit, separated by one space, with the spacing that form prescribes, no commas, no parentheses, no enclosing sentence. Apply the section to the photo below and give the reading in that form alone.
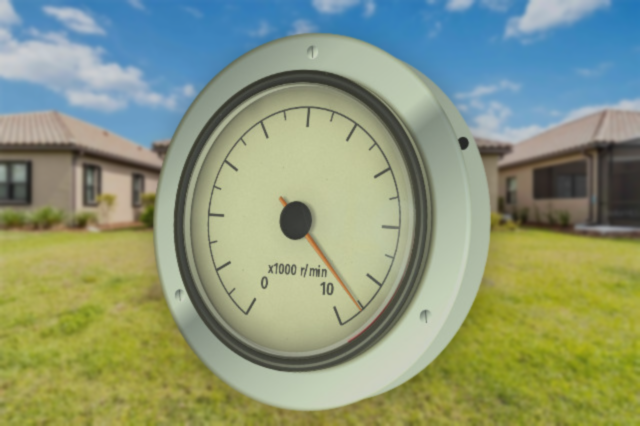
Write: 9500 rpm
